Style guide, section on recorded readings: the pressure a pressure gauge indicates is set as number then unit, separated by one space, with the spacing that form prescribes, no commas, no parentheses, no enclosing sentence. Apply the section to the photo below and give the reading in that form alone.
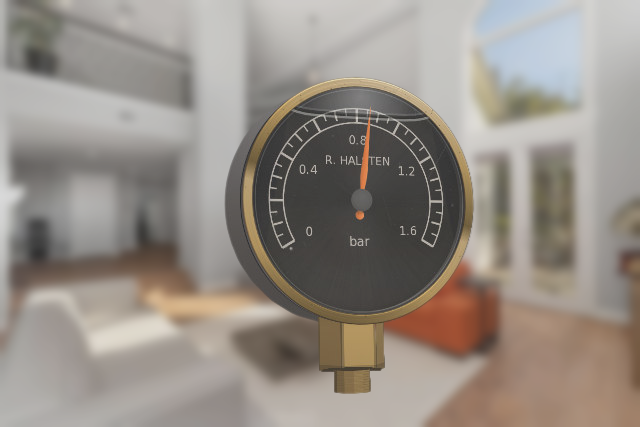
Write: 0.85 bar
